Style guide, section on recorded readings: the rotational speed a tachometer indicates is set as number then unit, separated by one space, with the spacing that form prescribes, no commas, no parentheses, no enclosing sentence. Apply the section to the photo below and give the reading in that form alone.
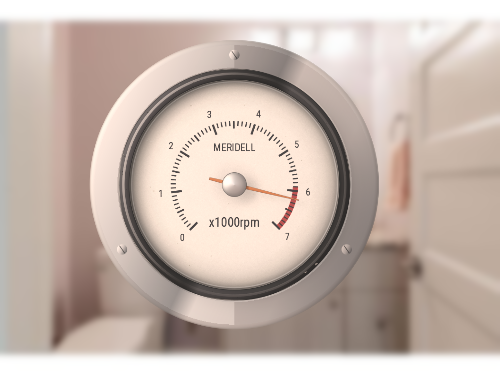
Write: 6200 rpm
